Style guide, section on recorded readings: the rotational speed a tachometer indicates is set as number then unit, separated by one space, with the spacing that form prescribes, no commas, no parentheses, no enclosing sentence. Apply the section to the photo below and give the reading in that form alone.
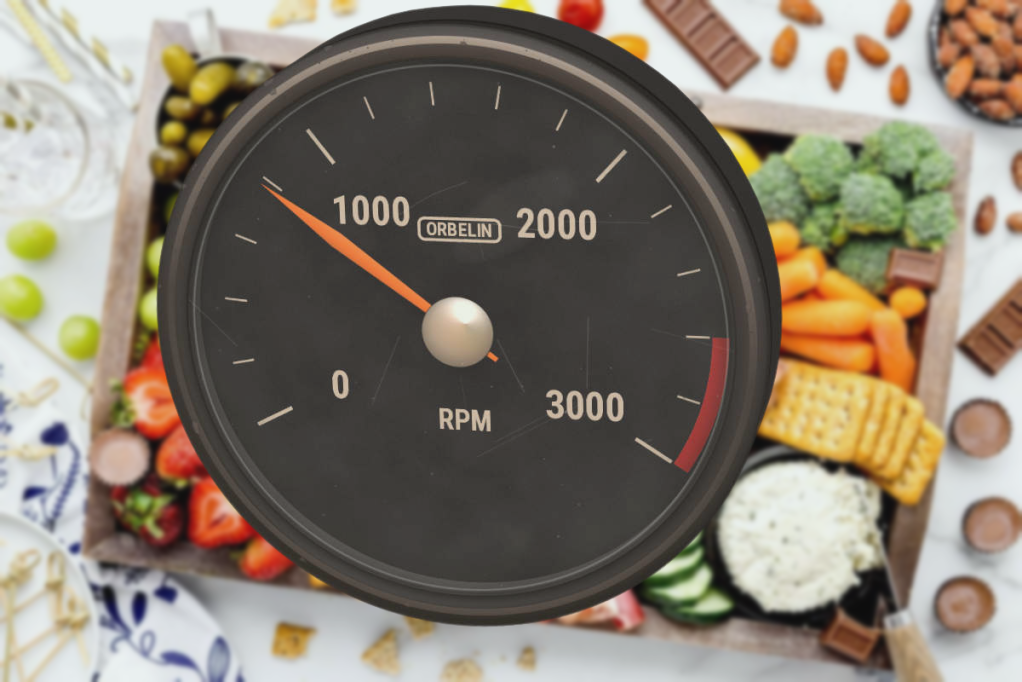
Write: 800 rpm
